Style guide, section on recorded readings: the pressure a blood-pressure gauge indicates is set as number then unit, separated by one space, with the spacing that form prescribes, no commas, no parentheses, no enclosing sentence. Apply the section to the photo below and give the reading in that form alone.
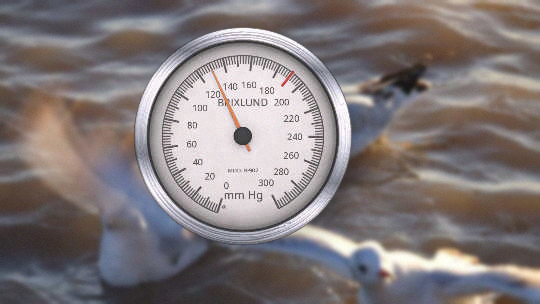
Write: 130 mmHg
